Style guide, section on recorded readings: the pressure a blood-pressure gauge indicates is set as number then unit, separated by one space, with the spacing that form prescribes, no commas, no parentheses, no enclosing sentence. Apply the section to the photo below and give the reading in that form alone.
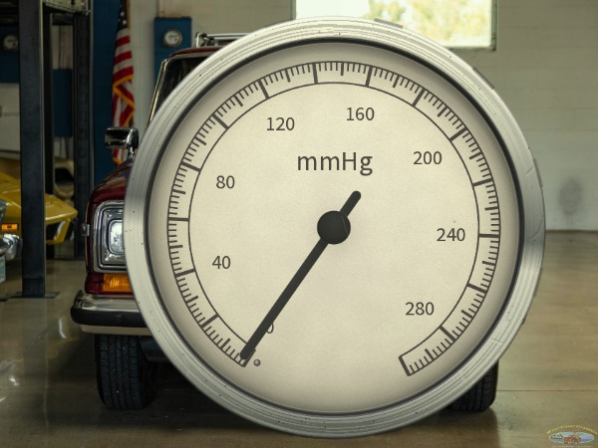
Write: 2 mmHg
